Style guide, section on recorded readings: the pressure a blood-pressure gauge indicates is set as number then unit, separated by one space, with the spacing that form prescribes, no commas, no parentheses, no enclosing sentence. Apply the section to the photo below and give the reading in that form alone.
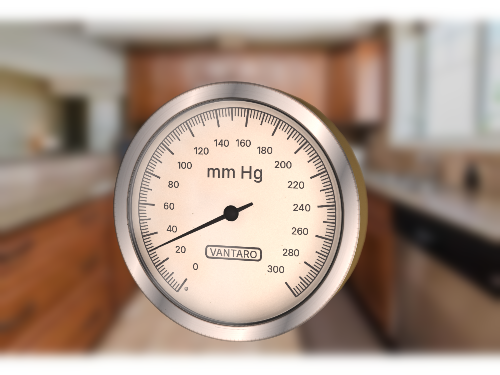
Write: 30 mmHg
